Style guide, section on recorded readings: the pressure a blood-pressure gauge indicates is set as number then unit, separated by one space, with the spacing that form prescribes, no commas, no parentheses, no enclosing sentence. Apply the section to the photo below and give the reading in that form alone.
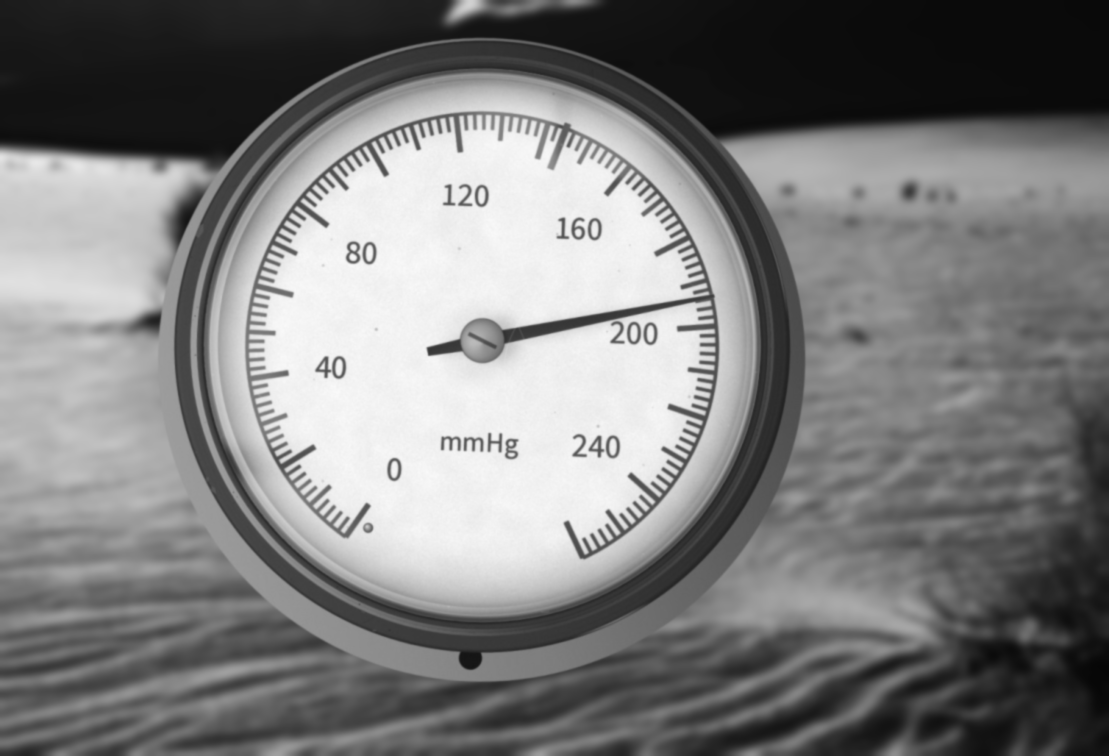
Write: 194 mmHg
